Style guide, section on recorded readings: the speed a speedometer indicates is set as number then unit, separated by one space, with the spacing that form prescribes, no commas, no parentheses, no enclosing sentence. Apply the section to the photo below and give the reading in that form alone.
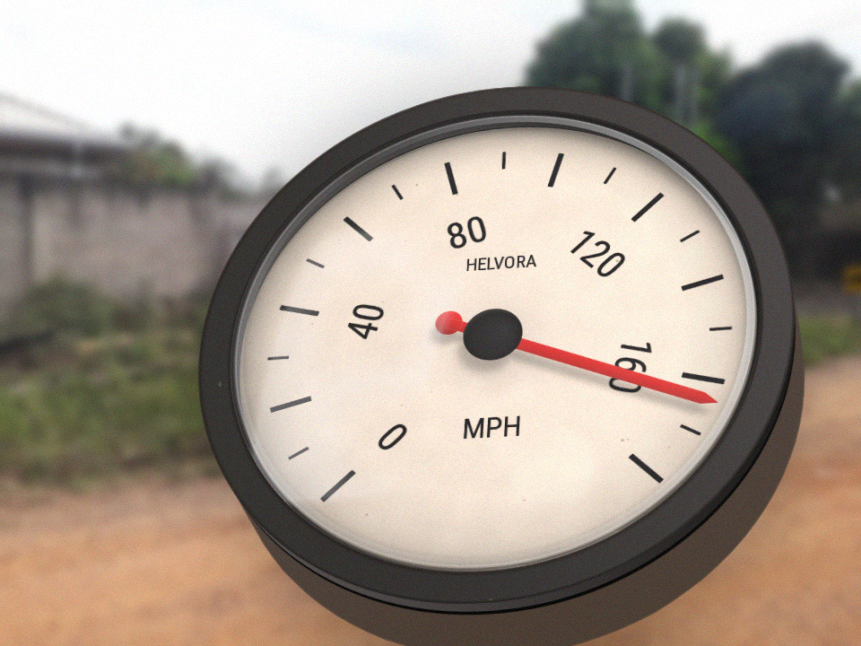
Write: 165 mph
